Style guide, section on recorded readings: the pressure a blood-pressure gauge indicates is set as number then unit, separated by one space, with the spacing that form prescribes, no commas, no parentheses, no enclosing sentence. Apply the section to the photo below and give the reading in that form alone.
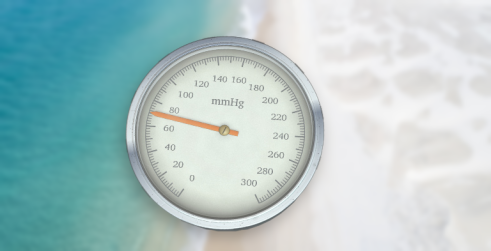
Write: 70 mmHg
